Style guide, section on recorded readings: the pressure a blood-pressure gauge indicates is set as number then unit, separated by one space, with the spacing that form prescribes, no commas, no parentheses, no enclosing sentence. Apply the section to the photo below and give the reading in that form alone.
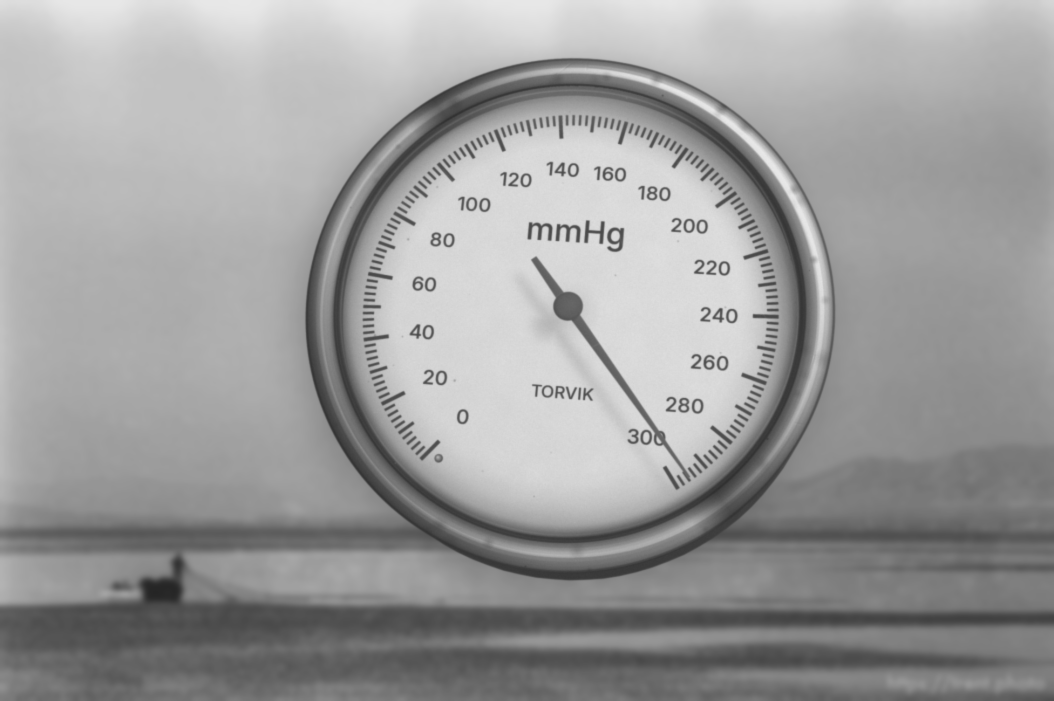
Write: 296 mmHg
